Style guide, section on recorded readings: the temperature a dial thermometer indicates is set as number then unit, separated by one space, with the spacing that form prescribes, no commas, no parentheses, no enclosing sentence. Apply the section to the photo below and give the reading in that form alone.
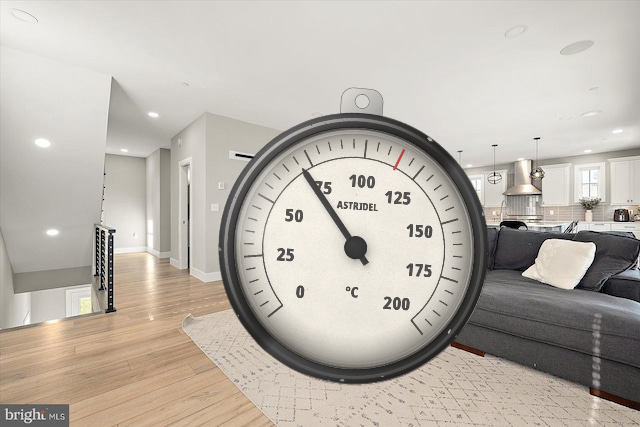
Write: 70 °C
